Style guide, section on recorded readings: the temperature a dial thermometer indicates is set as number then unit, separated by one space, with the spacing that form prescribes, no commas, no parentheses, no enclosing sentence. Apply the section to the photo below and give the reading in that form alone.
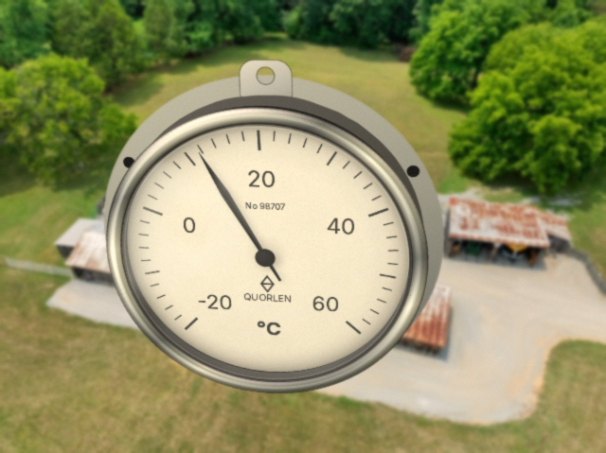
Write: 12 °C
